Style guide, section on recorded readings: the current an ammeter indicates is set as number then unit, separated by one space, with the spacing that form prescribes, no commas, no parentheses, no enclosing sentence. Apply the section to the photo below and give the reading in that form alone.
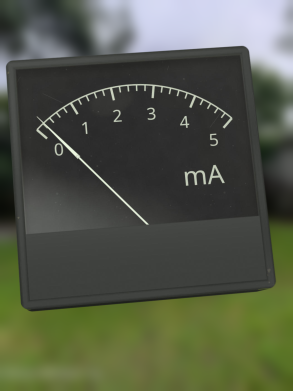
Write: 0.2 mA
